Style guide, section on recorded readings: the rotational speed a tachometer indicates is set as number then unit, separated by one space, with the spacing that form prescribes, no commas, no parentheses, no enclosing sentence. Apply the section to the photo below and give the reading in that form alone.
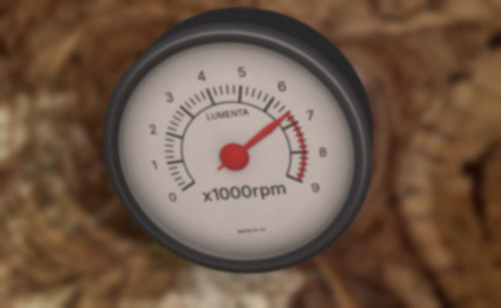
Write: 6600 rpm
